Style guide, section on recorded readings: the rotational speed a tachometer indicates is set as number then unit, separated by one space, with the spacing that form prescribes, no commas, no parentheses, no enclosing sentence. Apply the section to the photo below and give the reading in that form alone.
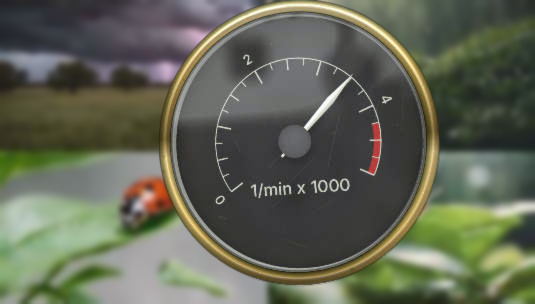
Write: 3500 rpm
